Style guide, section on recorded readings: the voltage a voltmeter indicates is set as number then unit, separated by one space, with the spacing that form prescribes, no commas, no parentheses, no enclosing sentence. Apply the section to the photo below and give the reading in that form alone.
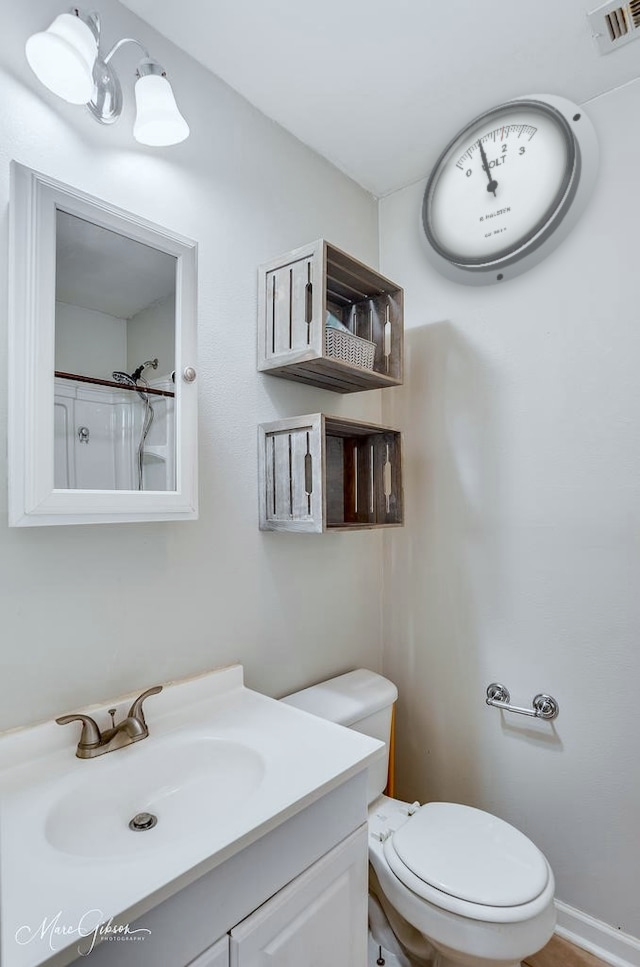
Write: 1 V
